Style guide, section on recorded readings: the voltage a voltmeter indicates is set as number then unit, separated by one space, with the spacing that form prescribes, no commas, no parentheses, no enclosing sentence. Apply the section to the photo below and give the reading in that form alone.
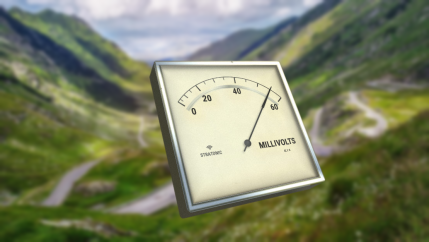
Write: 55 mV
